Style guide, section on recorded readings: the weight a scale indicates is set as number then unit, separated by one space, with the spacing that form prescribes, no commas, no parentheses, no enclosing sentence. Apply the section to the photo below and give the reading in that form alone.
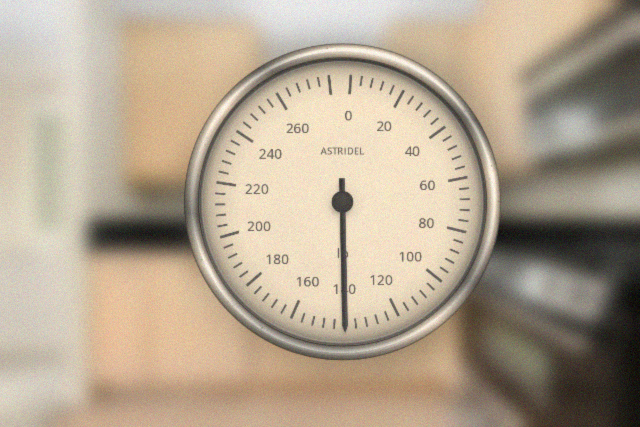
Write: 140 lb
